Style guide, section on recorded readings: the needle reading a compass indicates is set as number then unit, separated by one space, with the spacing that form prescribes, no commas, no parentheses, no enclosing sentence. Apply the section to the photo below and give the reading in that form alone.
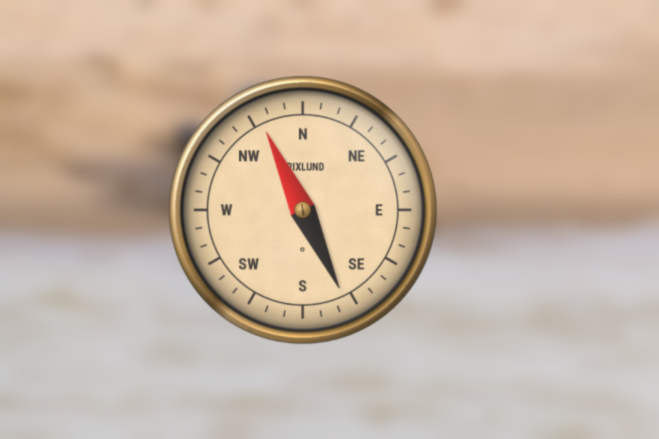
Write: 335 °
